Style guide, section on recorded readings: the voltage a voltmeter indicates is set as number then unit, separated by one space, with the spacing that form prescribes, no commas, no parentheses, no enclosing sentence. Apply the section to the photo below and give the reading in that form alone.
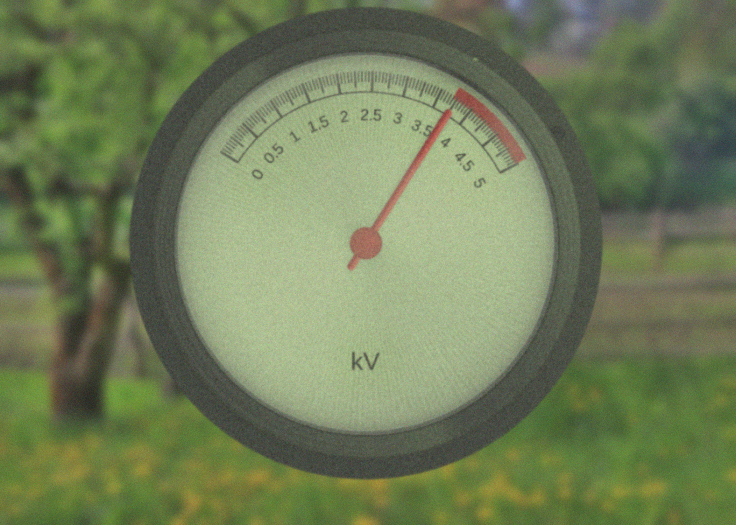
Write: 3.75 kV
